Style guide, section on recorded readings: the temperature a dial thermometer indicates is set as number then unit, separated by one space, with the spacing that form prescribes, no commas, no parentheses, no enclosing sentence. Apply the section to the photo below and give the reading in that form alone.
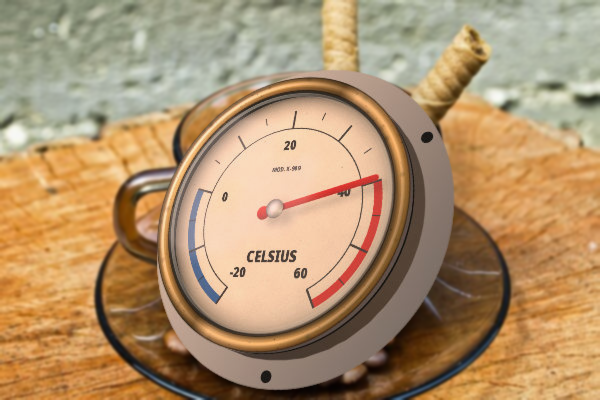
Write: 40 °C
